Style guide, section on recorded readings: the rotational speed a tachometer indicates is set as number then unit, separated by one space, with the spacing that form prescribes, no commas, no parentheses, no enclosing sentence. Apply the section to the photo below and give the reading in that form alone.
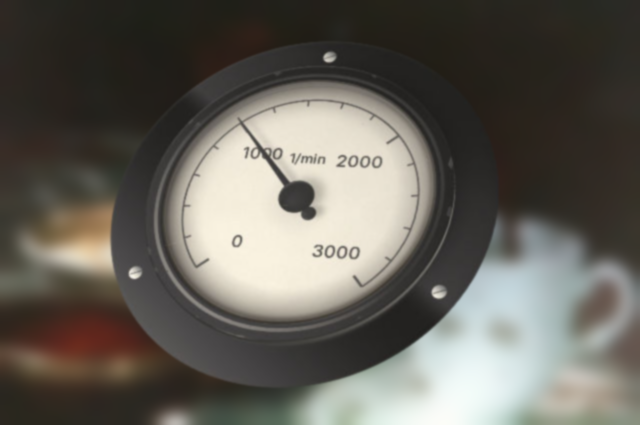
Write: 1000 rpm
